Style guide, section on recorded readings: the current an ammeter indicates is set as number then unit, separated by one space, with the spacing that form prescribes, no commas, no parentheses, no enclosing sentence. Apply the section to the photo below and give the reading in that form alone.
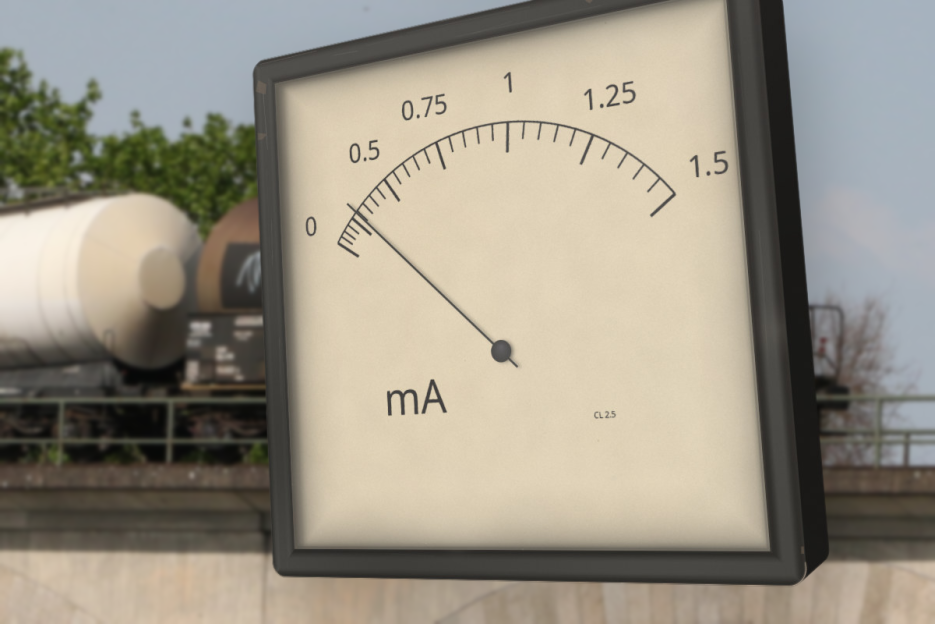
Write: 0.3 mA
